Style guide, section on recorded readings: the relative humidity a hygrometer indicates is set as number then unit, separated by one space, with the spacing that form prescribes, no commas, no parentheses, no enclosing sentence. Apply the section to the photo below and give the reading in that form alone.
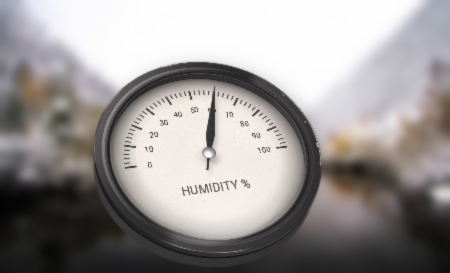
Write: 60 %
